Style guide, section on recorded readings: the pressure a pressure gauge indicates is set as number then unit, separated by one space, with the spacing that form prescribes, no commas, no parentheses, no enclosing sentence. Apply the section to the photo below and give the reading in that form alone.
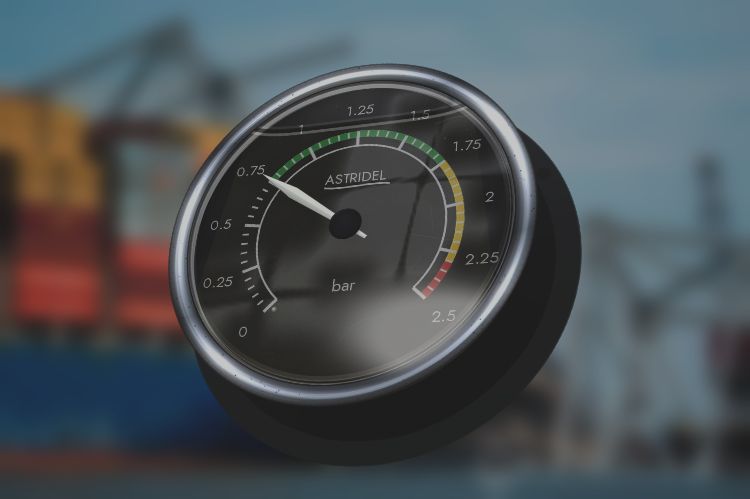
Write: 0.75 bar
